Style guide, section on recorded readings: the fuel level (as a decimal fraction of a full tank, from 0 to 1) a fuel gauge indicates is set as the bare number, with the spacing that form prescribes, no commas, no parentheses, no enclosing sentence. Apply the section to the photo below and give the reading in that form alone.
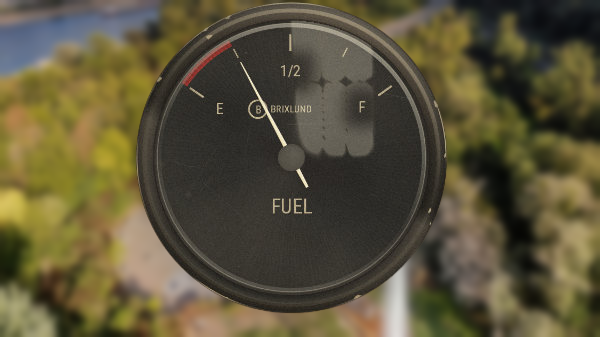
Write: 0.25
